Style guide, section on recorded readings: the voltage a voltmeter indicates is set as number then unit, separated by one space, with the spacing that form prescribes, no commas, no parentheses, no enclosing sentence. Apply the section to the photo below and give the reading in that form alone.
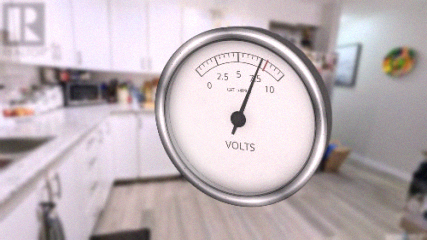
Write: 7.5 V
